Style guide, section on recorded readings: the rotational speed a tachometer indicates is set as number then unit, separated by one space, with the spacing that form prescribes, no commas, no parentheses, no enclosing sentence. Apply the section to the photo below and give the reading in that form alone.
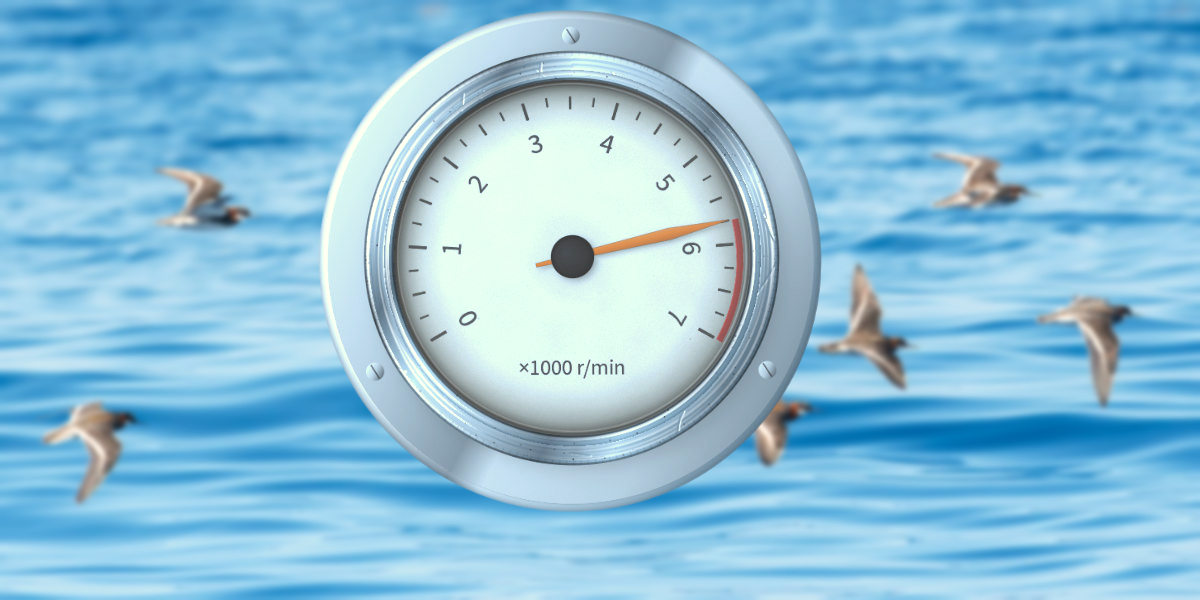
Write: 5750 rpm
